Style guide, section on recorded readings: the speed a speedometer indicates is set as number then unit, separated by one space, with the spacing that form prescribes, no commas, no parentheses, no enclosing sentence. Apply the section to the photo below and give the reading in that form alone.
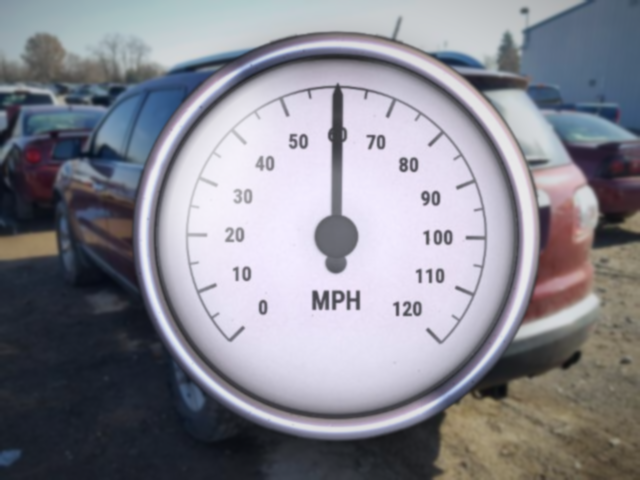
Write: 60 mph
